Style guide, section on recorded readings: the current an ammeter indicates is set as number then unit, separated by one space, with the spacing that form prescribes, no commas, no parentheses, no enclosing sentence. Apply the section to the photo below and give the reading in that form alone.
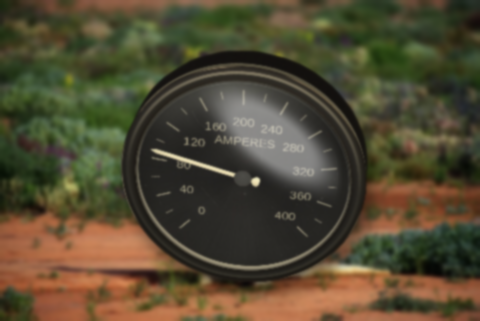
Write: 90 A
